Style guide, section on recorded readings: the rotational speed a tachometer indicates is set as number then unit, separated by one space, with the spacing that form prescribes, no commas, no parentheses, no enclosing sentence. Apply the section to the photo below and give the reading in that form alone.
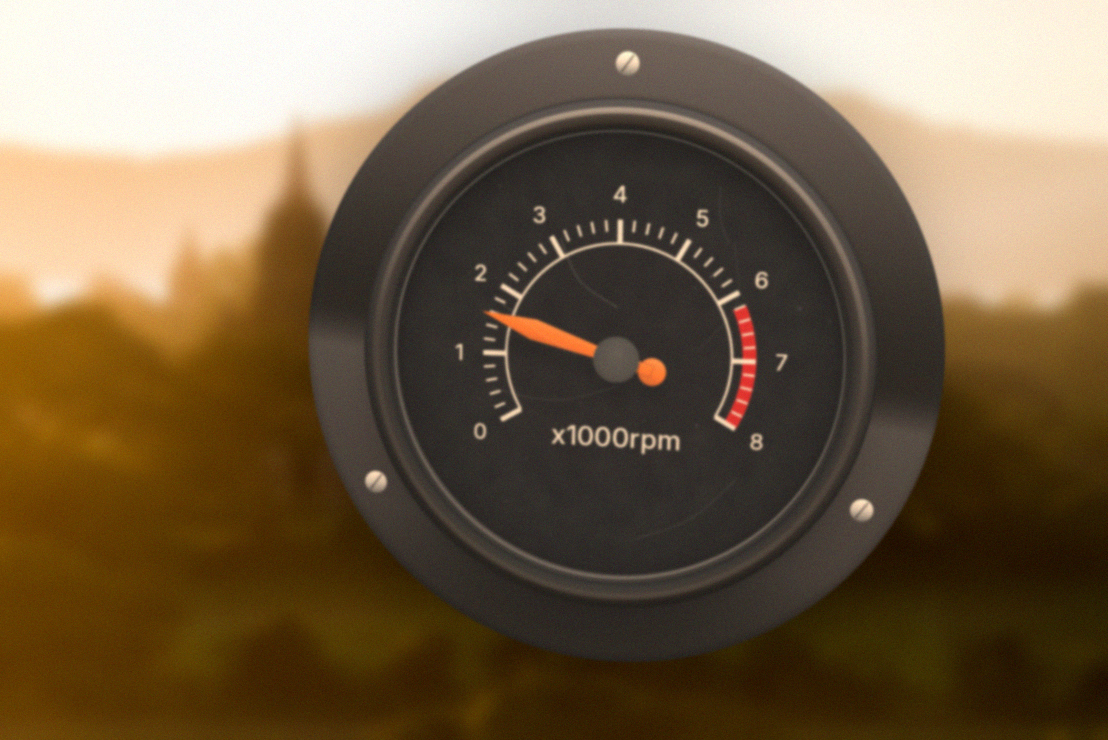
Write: 1600 rpm
